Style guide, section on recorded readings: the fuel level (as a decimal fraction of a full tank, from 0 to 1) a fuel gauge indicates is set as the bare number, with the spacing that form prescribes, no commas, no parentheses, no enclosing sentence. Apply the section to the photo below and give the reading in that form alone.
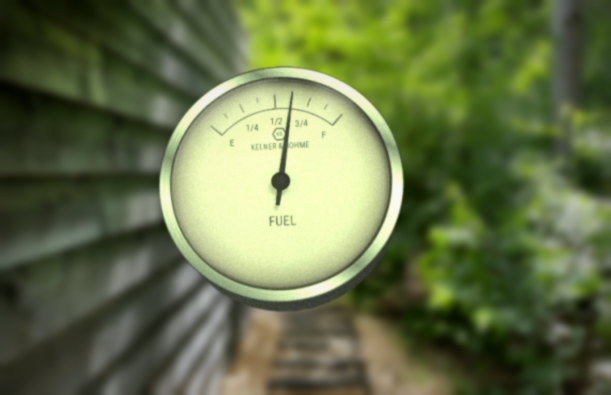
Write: 0.625
